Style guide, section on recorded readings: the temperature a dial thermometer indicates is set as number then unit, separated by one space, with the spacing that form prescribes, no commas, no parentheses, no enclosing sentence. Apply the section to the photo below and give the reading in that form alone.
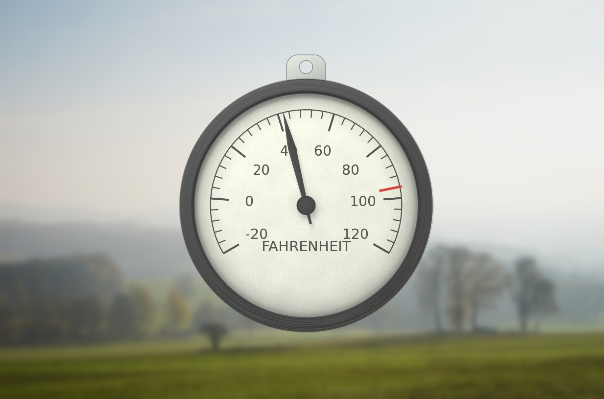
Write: 42 °F
